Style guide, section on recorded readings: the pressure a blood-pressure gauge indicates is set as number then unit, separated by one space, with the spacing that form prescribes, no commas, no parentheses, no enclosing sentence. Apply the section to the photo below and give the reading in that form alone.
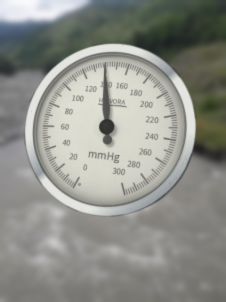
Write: 140 mmHg
